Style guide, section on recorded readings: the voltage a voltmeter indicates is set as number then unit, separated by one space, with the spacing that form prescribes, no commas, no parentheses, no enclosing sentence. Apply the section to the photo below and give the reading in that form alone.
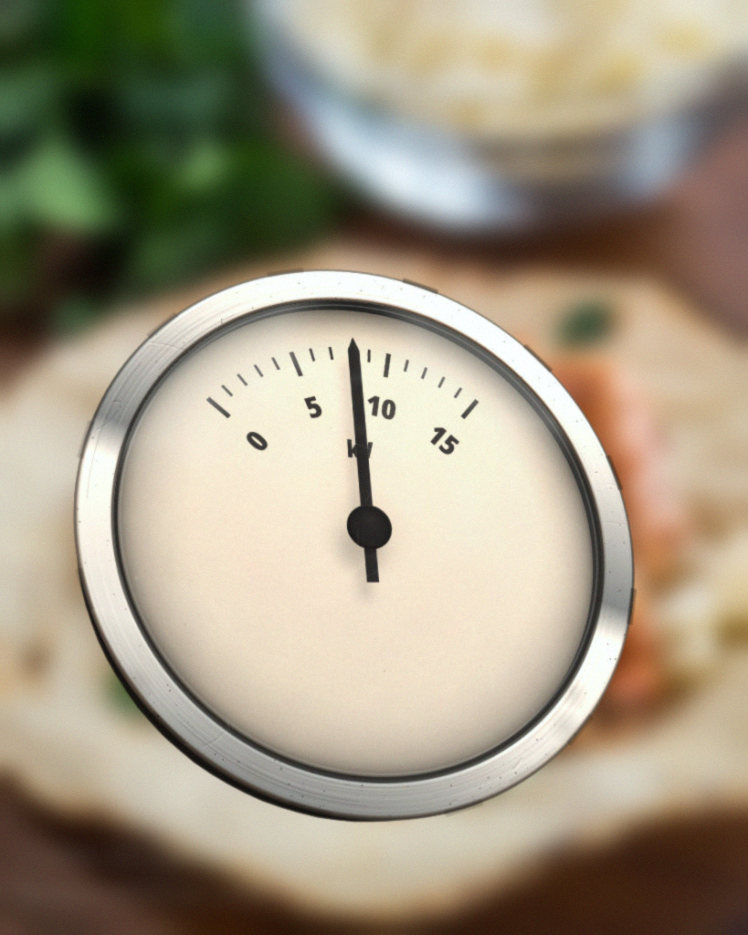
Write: 8 kV
